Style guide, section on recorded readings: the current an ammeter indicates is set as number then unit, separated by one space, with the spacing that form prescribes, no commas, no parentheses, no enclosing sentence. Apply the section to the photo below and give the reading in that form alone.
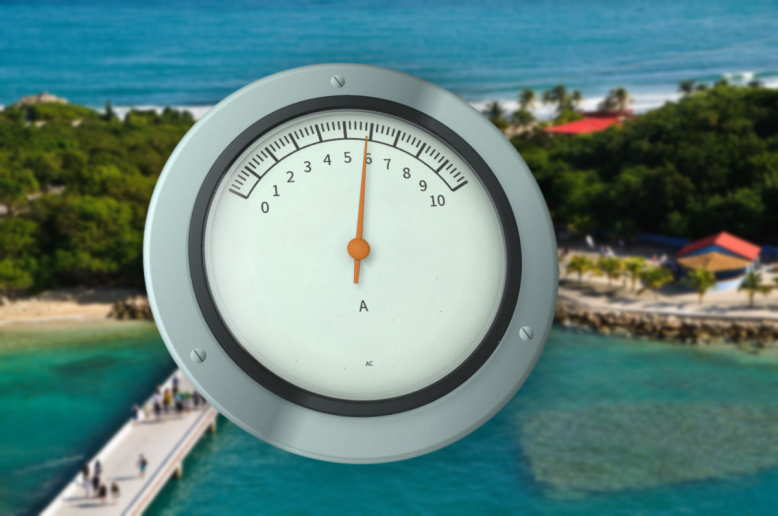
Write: 5.8 A
